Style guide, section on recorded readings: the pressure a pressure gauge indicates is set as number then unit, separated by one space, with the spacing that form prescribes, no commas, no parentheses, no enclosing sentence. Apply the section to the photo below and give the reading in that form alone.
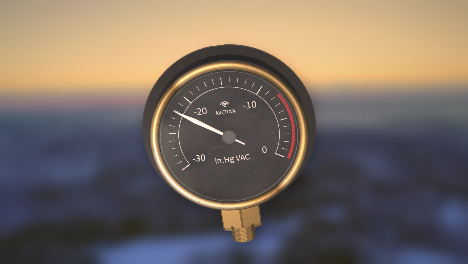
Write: -22 inHg
